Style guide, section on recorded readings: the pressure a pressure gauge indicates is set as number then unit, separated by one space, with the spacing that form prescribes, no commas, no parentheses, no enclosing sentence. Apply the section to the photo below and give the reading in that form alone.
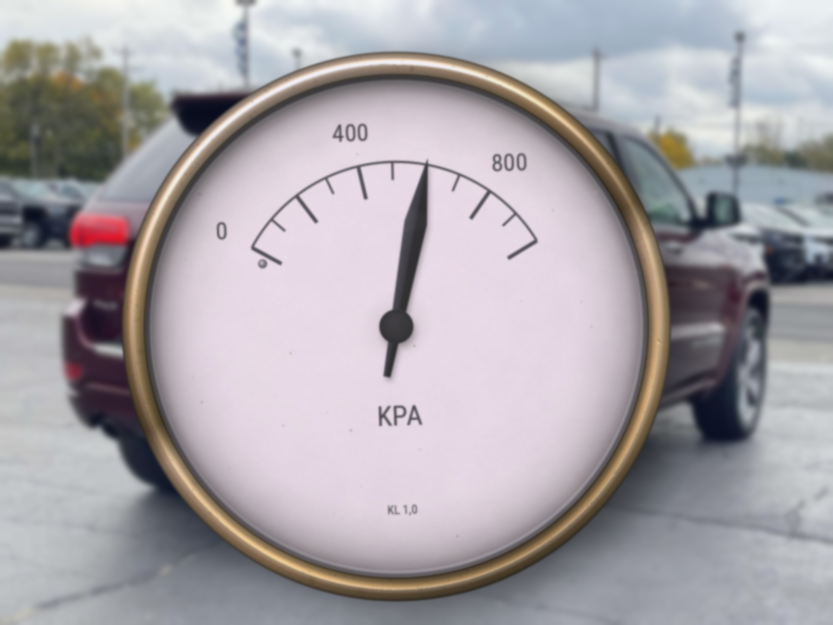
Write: 600 kPa
